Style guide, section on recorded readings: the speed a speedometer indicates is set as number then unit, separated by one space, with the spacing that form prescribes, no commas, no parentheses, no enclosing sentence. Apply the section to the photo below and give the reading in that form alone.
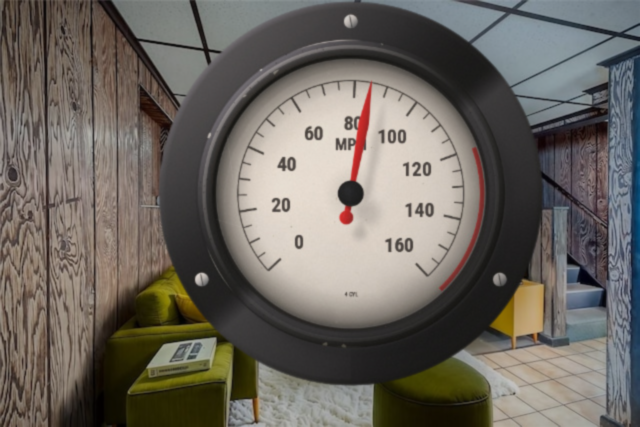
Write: 85 mph
